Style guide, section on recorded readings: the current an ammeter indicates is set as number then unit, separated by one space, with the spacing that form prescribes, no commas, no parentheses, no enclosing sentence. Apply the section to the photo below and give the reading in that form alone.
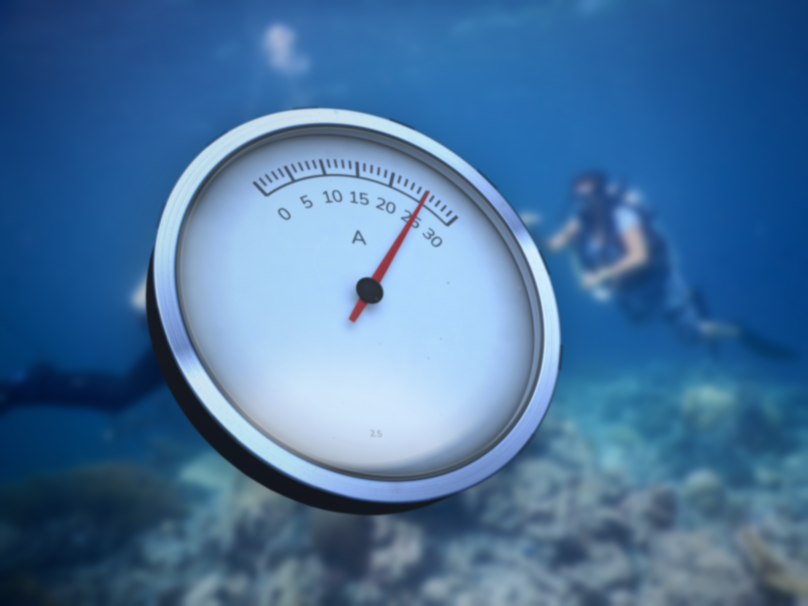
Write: 25 A
